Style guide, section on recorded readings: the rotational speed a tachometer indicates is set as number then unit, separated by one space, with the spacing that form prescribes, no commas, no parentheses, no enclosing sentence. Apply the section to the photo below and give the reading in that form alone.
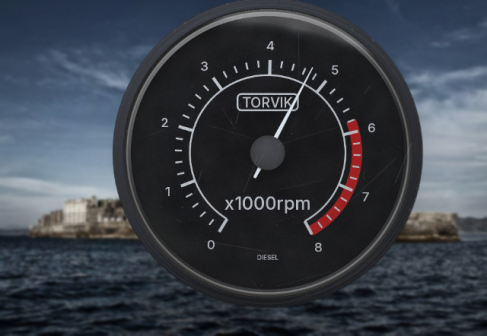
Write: 4700 rpm
